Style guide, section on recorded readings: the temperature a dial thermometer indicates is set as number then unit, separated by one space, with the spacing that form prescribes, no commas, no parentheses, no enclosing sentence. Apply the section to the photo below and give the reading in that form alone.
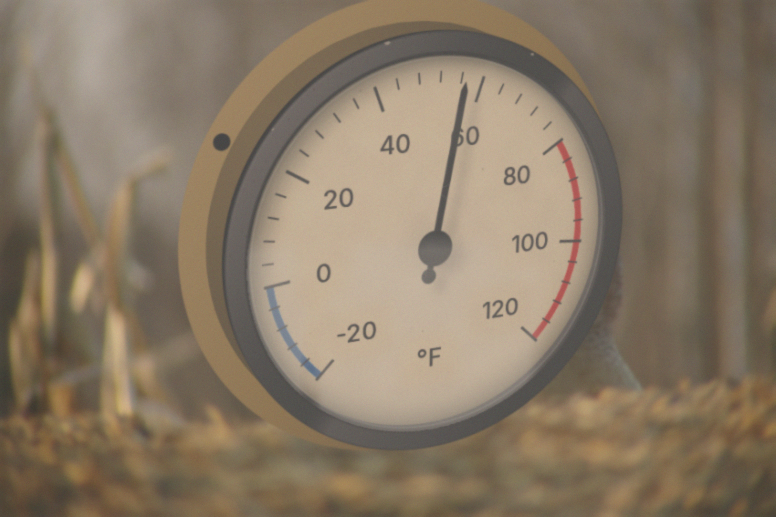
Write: 56 °F
